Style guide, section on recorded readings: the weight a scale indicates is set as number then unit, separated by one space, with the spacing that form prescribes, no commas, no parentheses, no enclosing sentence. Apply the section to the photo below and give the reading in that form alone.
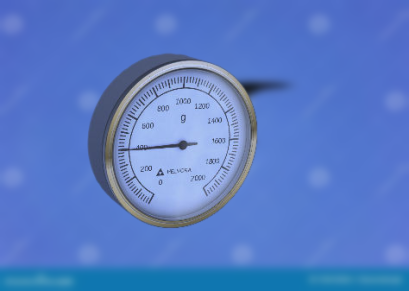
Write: 400 g
